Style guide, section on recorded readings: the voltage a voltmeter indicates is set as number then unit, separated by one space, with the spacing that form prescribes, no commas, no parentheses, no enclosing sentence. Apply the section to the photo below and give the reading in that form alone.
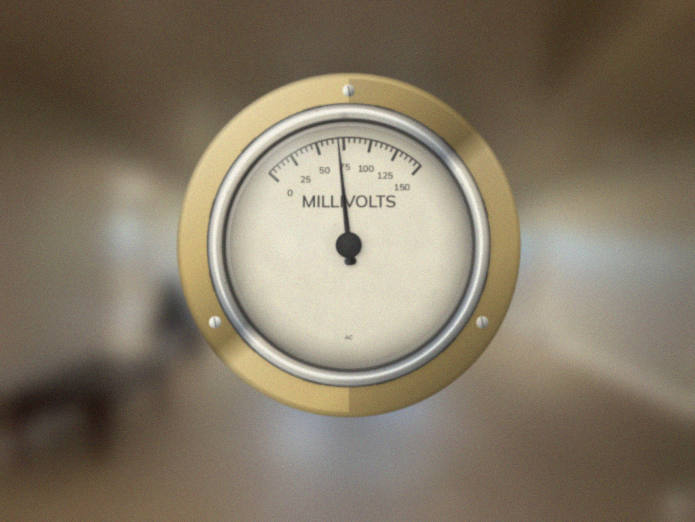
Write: 70 mV
